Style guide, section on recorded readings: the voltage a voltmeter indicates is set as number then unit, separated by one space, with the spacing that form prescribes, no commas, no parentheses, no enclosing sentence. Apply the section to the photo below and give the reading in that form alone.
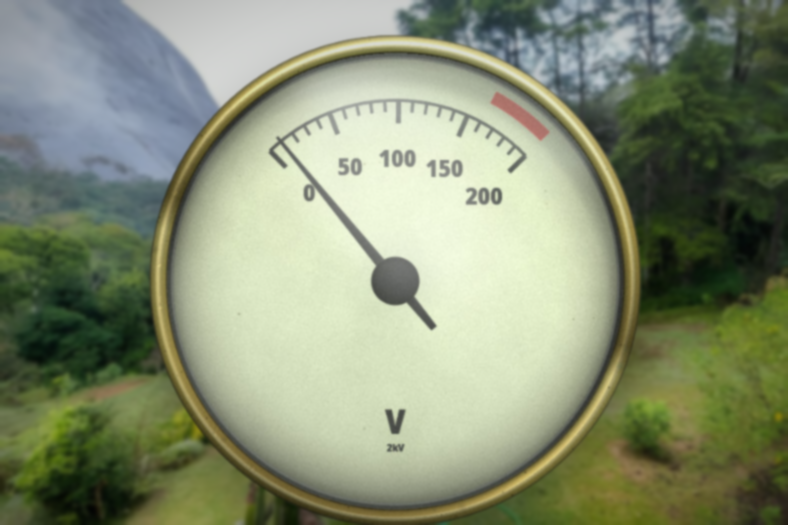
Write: 10 V
